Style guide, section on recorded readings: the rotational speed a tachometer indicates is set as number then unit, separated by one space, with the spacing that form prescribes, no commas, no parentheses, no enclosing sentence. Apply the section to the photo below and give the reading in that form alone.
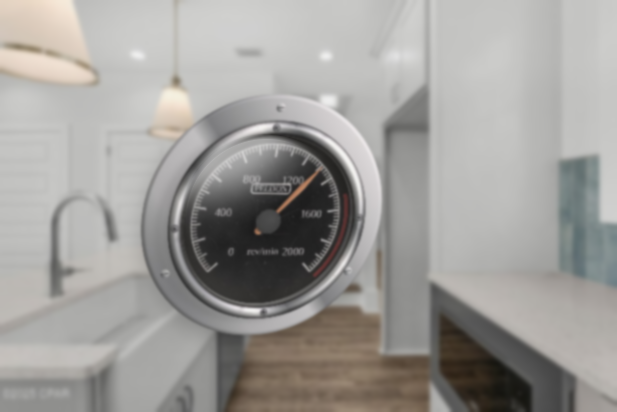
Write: 1300 rpm
